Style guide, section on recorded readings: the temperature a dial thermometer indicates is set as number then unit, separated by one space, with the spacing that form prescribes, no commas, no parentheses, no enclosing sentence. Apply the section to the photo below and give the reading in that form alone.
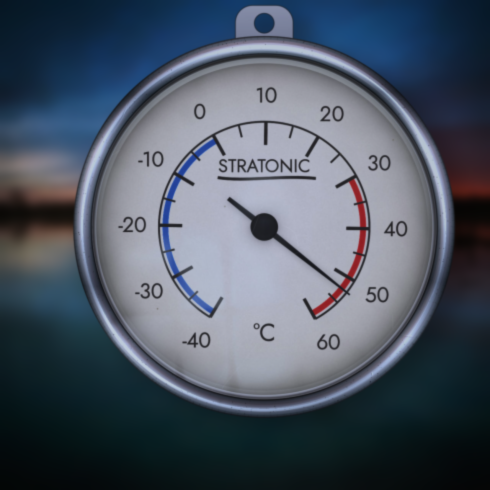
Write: 52.5 °C
